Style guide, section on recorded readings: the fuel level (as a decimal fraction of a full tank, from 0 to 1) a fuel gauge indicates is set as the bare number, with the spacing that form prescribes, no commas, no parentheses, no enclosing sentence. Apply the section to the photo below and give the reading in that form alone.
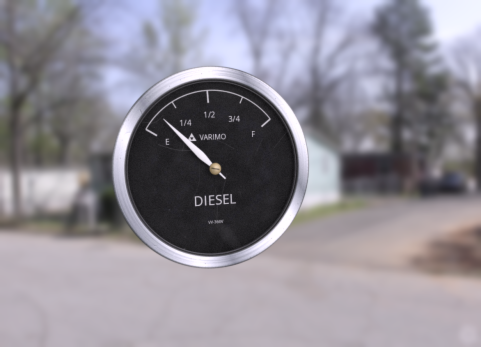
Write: 0.125
